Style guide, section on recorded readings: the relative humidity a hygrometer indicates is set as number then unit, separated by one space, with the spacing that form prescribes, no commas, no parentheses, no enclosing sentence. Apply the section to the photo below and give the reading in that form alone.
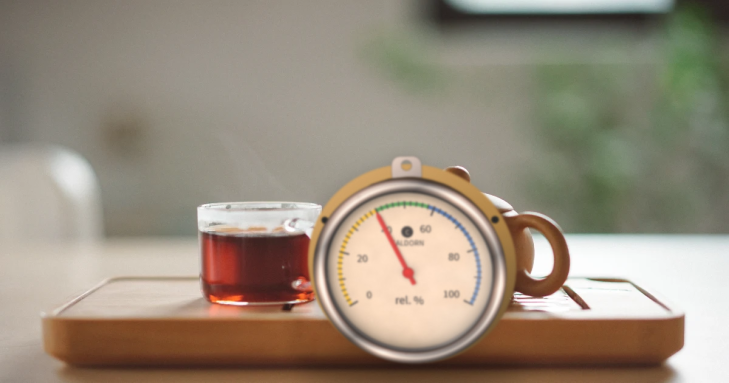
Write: 40 %
